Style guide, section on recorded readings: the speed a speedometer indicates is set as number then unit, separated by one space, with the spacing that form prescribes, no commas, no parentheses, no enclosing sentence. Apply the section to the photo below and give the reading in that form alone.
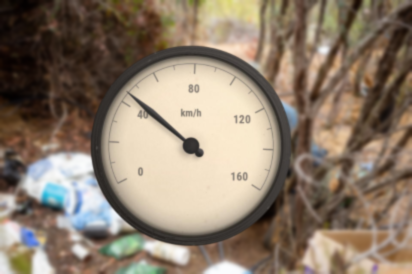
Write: 45 km/h
